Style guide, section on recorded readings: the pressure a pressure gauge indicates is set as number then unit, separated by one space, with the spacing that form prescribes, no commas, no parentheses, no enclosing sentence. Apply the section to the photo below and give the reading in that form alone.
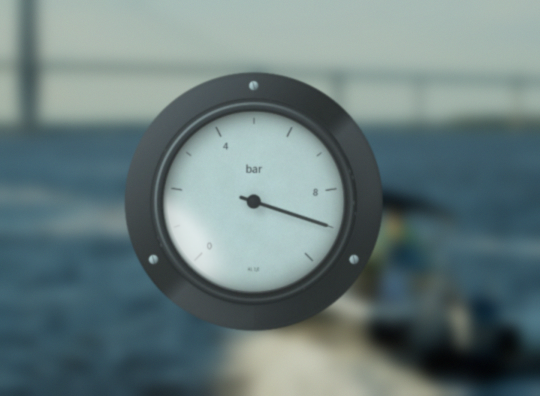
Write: 9 bar
